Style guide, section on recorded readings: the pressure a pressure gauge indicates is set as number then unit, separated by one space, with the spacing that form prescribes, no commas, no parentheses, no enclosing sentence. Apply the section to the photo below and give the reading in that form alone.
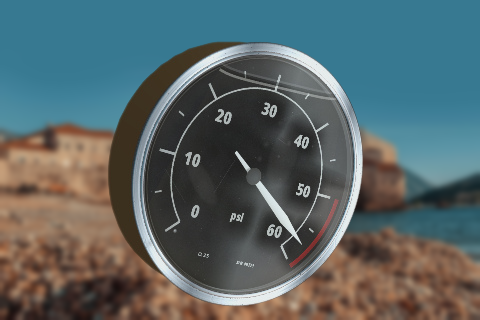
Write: 57.5 psi
